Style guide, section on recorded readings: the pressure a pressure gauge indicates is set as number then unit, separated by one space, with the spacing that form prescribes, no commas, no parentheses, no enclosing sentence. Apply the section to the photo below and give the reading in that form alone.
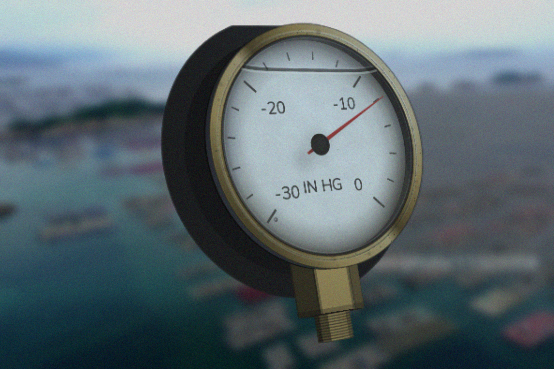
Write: -8 inHg
